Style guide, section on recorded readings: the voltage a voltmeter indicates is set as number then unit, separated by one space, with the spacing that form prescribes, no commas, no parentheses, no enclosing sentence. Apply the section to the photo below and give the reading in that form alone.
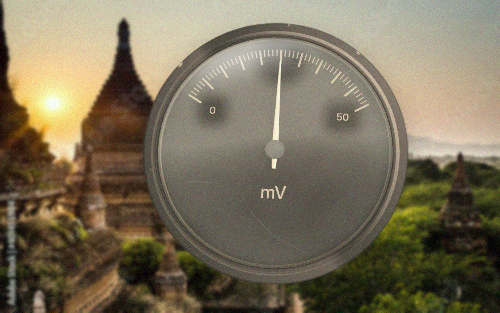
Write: 25 mV
